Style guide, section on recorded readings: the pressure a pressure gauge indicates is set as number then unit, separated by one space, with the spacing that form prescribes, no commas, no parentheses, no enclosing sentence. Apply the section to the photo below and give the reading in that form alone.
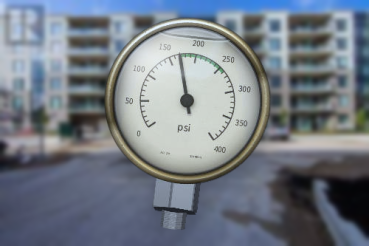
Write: 170 psi
